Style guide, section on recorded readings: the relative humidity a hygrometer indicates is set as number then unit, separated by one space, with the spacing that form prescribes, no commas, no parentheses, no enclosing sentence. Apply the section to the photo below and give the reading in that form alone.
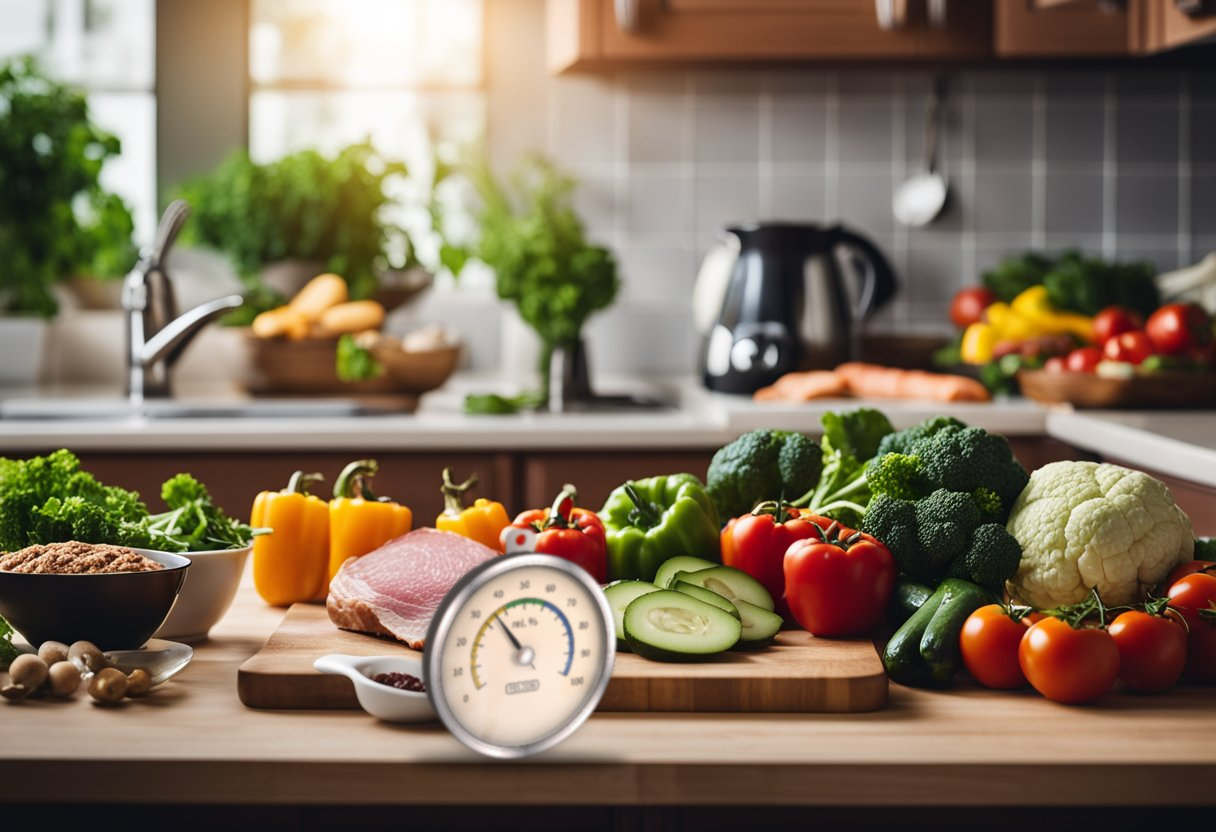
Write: 35 %
